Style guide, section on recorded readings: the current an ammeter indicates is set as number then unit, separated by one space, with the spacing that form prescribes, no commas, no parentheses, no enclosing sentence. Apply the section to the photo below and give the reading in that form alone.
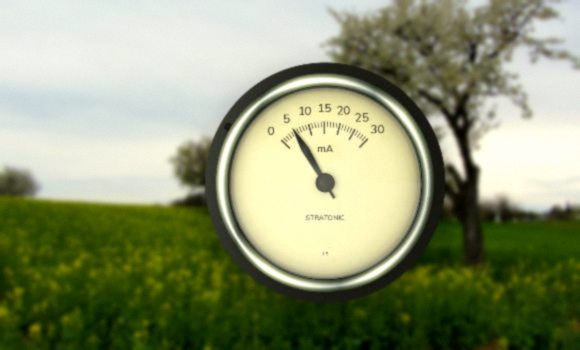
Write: 5 mA
